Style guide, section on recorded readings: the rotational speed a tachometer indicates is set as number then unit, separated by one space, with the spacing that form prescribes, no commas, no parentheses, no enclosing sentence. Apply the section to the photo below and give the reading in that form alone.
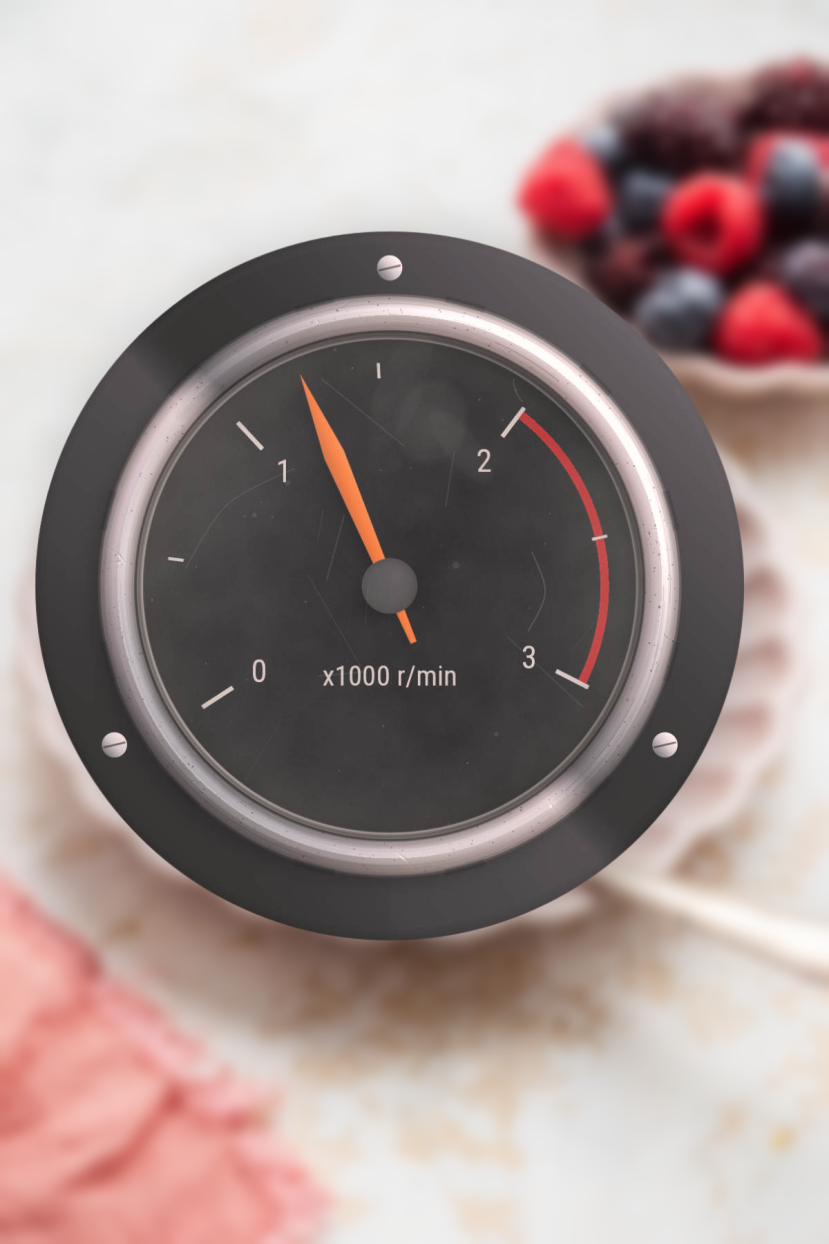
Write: 1250 rpm
